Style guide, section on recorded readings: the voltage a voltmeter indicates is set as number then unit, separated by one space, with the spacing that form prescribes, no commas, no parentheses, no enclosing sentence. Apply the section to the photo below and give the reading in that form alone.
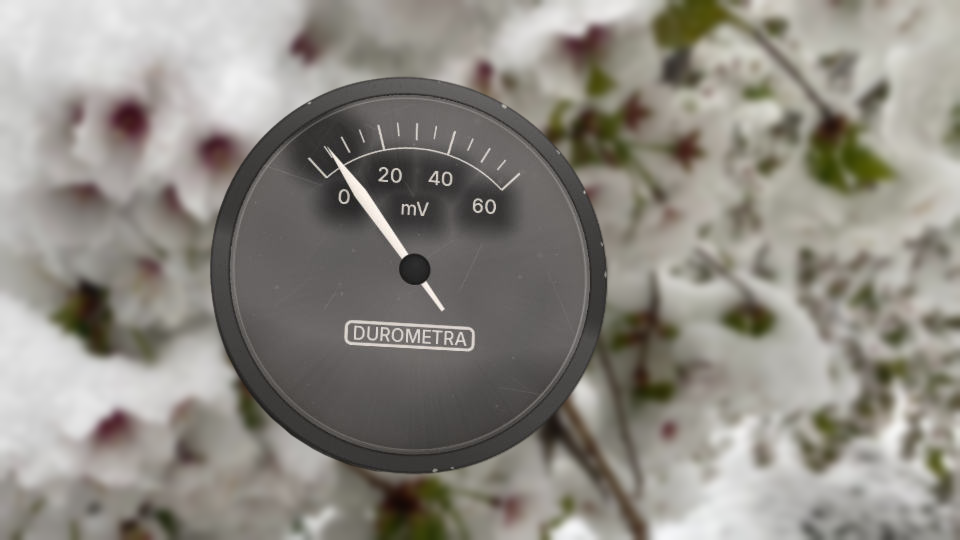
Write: 5 mV
